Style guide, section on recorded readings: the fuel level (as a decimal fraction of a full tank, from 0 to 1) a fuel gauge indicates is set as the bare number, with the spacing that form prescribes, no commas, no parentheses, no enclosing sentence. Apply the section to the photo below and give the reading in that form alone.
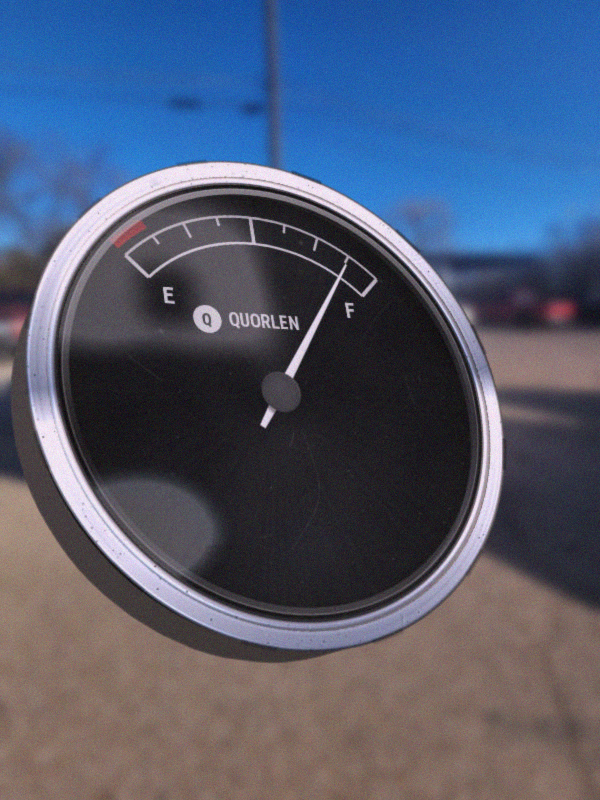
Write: 0.875
